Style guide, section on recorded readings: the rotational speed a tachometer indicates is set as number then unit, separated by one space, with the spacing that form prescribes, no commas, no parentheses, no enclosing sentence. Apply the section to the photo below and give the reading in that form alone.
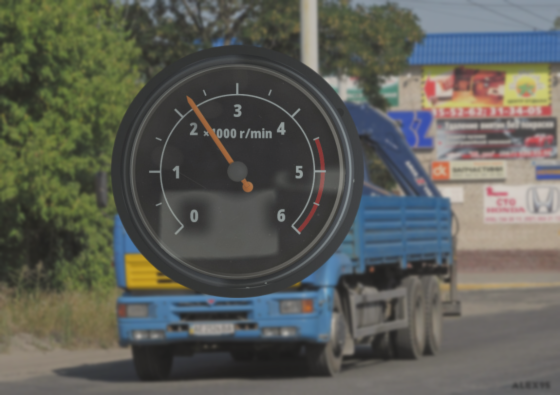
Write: 2250 rpm
